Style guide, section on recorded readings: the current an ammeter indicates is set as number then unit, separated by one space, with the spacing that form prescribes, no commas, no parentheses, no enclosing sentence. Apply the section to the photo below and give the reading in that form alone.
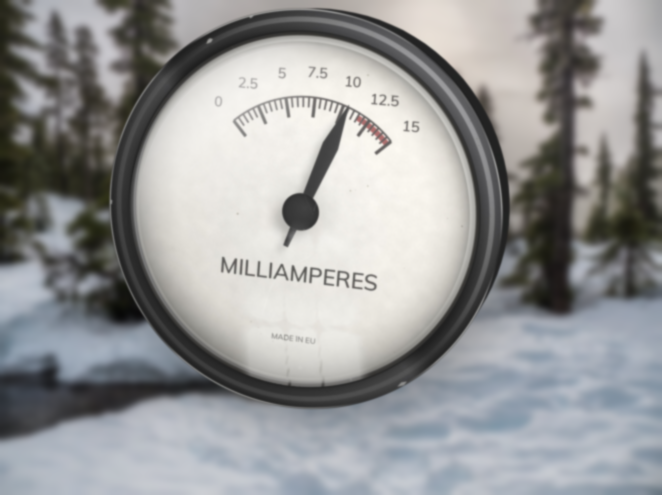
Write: 10.5 mA
